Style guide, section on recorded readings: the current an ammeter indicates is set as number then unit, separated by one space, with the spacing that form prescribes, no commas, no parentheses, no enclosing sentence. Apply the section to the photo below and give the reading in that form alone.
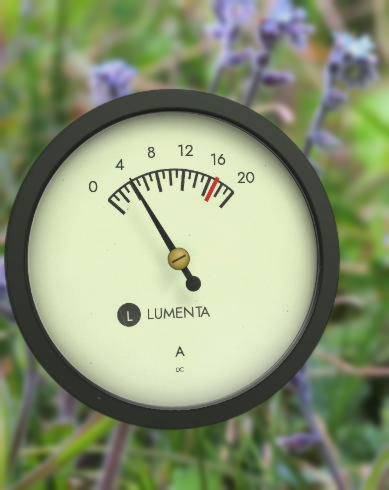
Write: 4 A
